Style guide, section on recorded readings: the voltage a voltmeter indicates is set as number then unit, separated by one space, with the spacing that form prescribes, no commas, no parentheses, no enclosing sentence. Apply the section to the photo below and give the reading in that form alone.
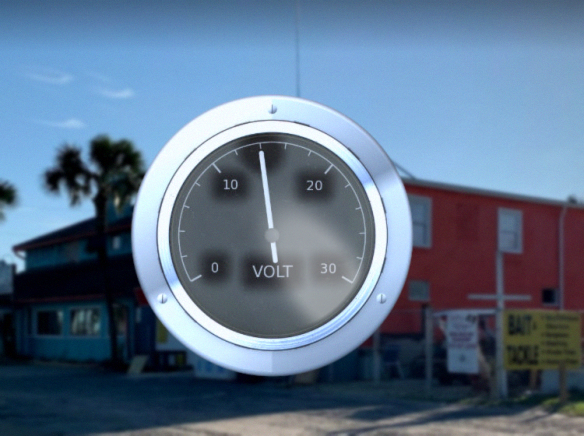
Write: 14 V
